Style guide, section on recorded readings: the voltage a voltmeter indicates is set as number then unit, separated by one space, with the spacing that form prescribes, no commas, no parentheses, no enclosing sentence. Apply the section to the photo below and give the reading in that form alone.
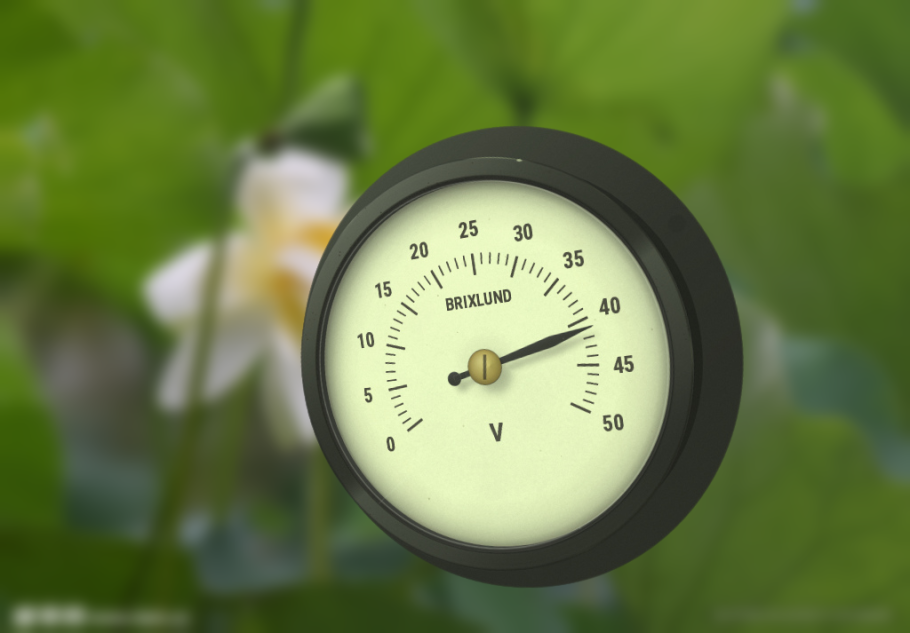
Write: 41 V
